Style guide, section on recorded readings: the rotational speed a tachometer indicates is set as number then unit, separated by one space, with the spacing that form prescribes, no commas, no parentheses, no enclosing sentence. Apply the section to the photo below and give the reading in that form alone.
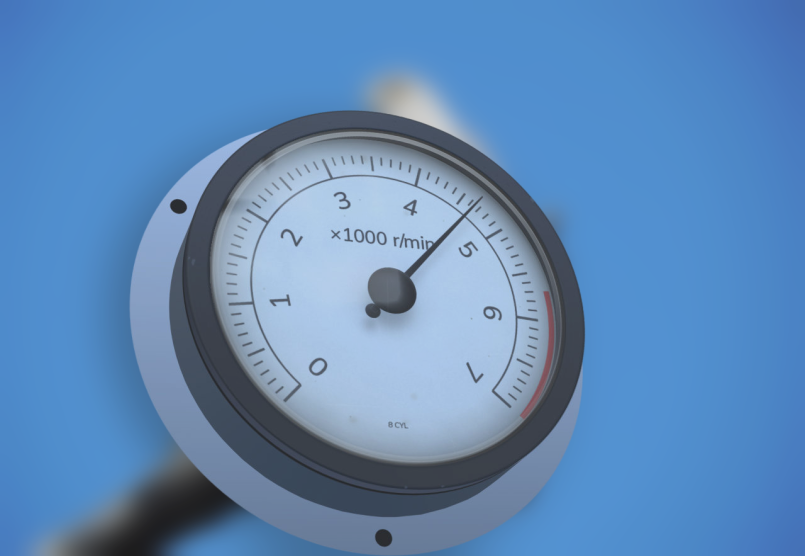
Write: 4650 rpm
